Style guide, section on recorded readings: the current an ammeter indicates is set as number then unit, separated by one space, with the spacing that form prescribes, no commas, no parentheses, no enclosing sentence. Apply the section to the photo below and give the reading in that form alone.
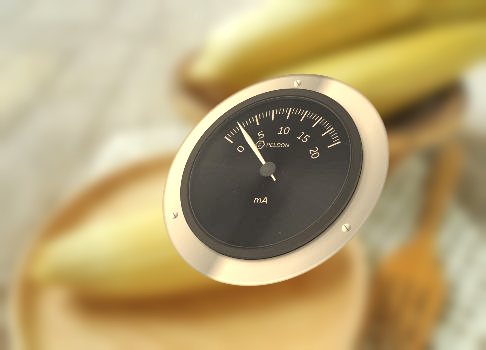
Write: 2.5 mA
